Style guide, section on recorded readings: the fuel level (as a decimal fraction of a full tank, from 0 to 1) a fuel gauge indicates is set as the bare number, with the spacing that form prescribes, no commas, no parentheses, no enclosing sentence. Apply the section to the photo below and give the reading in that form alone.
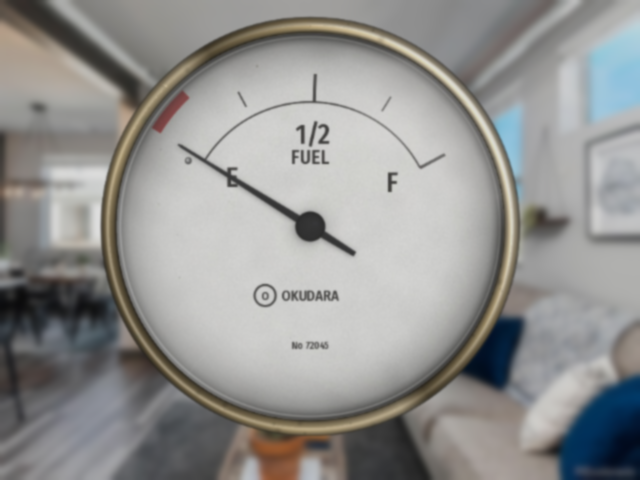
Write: 0
